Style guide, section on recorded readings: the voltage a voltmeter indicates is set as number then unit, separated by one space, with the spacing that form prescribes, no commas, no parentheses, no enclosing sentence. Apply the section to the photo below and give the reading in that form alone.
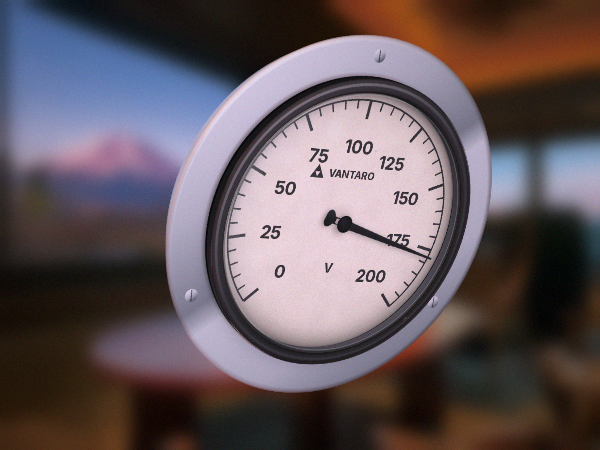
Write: 177.5 V
